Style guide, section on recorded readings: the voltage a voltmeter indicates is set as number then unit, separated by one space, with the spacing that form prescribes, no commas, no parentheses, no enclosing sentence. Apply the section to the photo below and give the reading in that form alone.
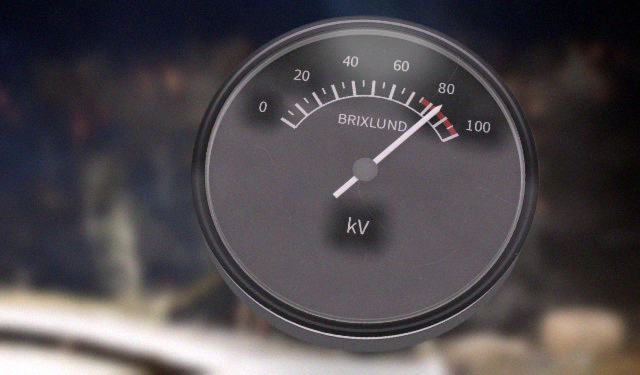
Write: 85 kV
